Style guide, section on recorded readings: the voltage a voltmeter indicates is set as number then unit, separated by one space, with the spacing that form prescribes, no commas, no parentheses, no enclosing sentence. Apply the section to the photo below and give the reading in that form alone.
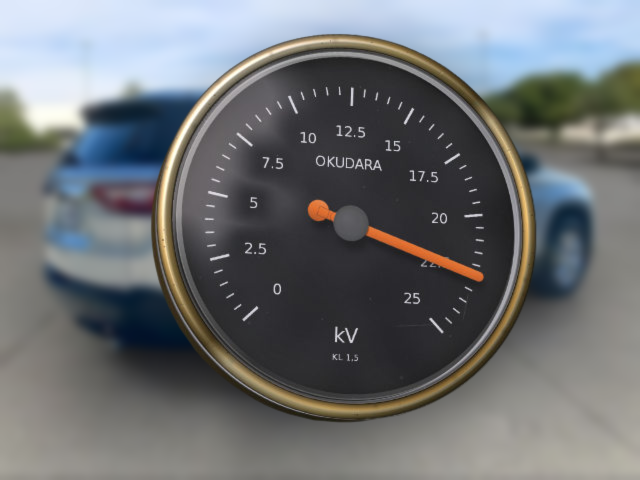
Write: 22.5 kV
